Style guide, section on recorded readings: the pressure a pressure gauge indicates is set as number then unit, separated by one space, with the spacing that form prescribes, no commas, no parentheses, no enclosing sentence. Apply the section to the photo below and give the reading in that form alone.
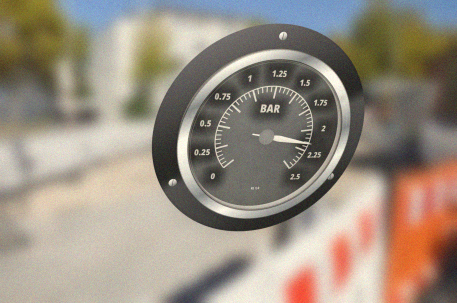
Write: 2.15 bar
